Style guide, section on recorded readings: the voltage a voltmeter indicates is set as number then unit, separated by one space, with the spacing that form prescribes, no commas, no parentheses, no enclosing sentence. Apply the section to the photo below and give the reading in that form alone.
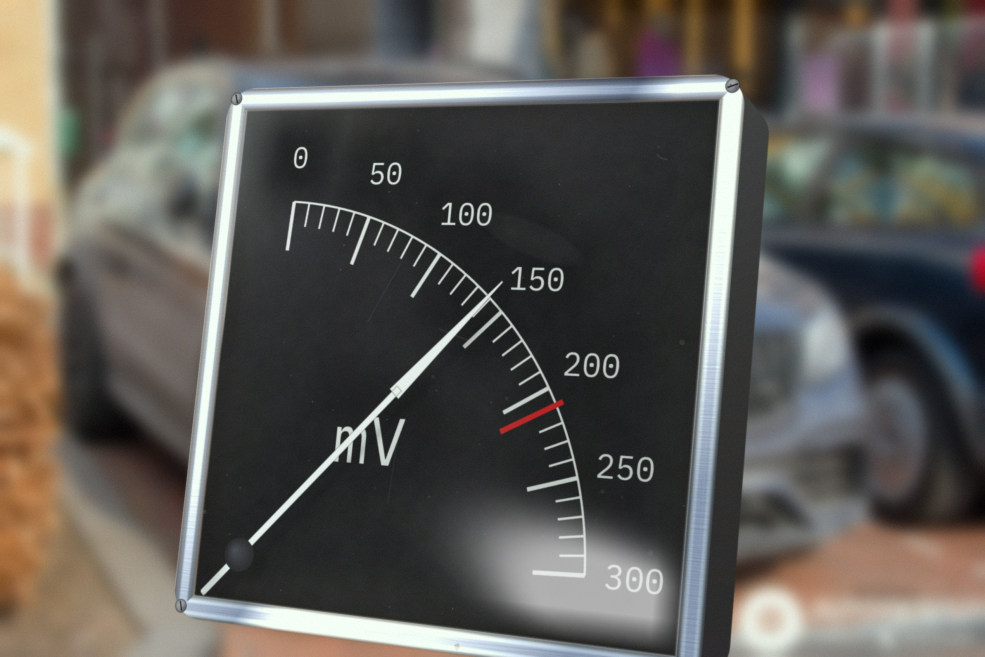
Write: 140 mV
